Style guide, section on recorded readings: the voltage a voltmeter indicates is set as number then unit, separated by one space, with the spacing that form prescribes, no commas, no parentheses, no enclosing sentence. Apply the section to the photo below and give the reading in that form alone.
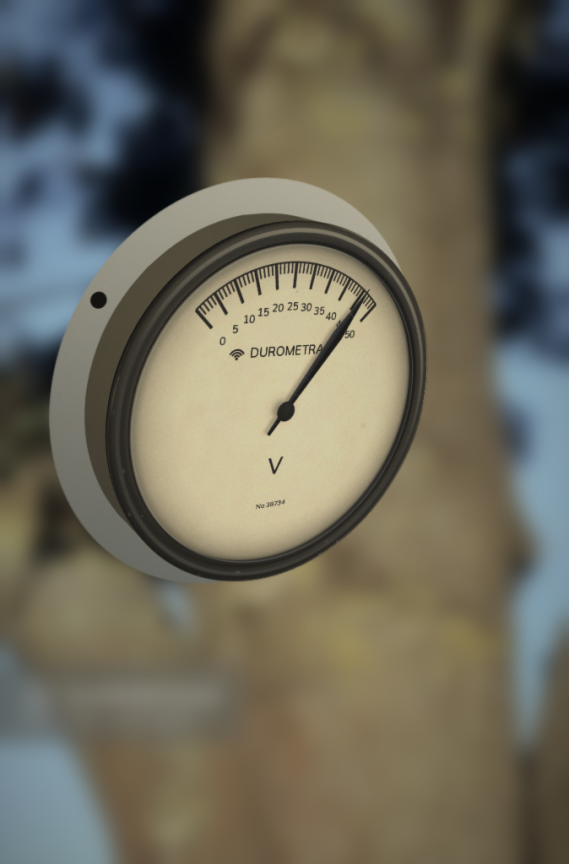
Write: 45 V
